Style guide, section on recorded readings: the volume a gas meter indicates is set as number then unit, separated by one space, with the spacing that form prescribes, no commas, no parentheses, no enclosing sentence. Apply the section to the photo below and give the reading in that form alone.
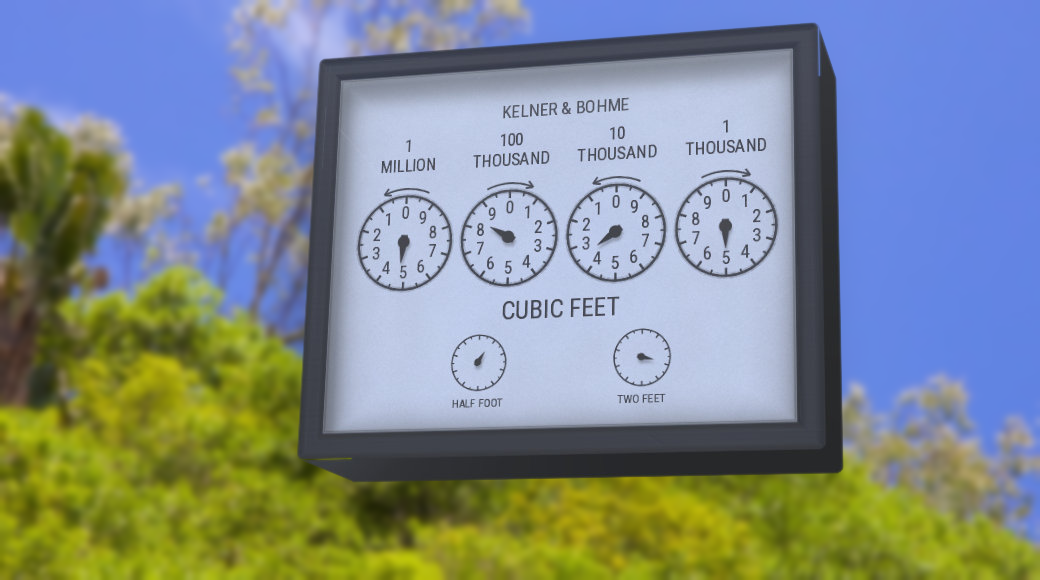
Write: 483500 ft³
